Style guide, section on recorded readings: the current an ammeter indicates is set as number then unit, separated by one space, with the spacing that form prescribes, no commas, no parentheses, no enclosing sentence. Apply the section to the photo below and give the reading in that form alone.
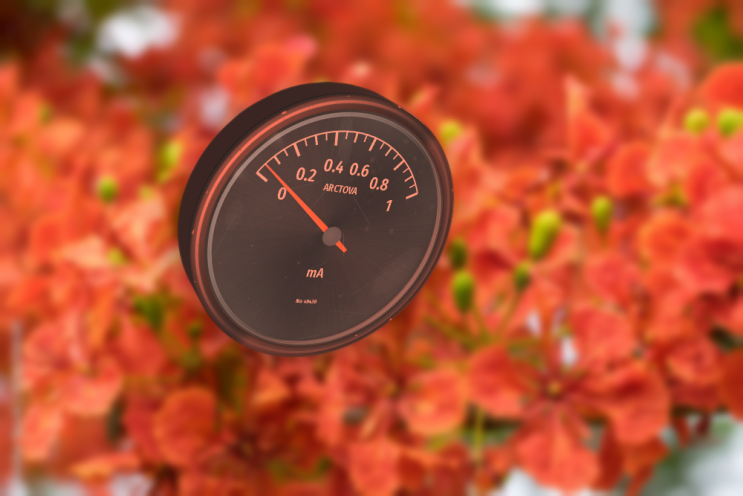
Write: 0.05 mA
